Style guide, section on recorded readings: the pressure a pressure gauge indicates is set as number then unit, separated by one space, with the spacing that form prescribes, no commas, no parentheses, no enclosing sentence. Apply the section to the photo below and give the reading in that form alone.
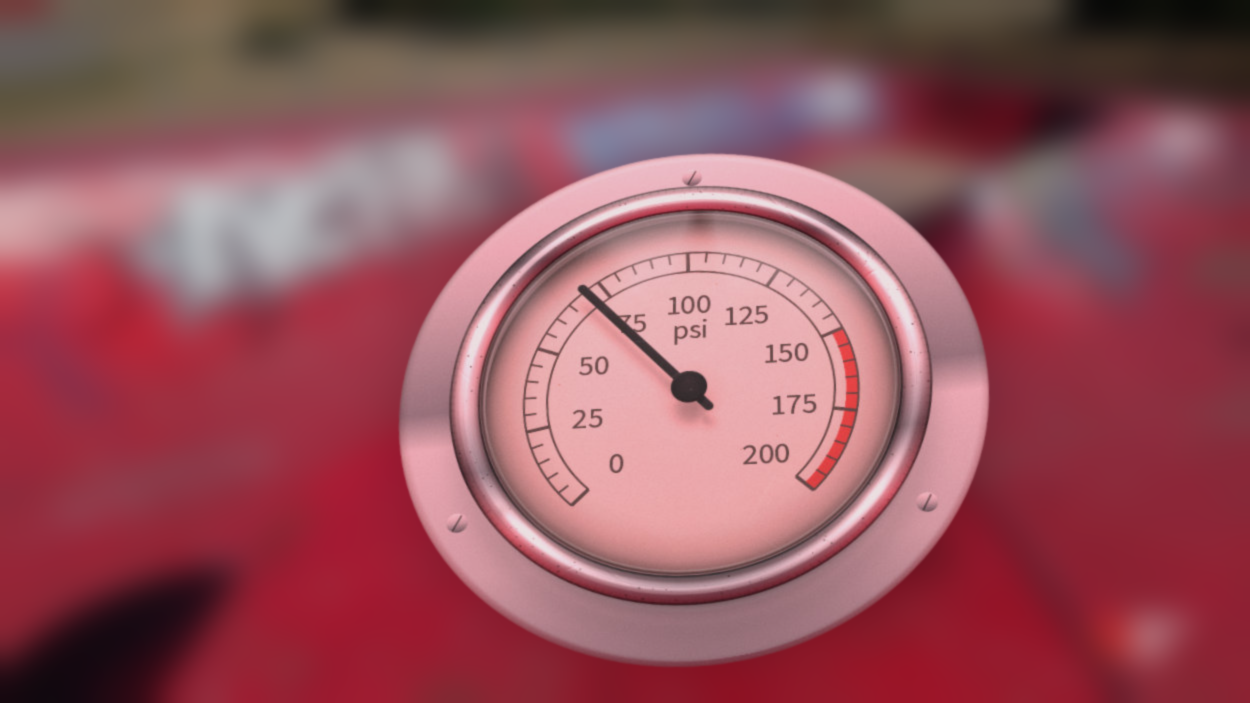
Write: 70 psi
